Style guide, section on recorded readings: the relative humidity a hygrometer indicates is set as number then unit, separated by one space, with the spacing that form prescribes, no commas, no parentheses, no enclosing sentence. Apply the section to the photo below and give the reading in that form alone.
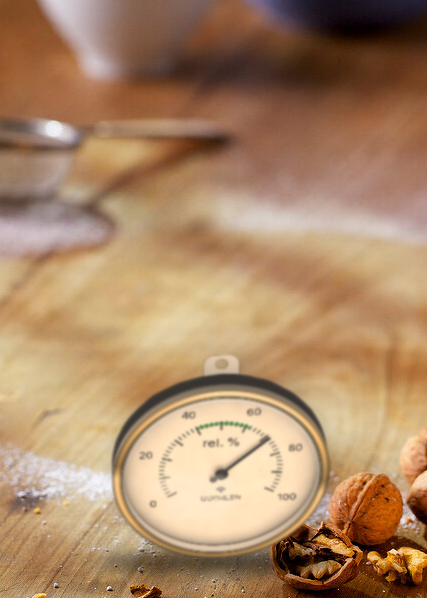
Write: 70 %
